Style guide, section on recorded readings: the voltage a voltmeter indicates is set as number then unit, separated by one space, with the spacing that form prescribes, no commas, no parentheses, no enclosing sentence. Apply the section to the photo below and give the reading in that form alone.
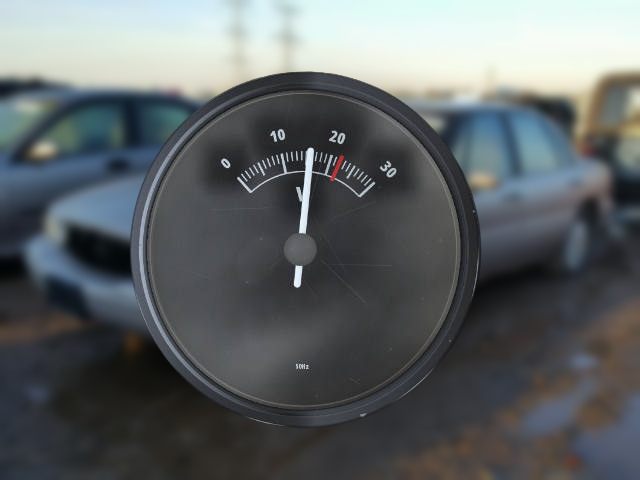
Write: 16 V
